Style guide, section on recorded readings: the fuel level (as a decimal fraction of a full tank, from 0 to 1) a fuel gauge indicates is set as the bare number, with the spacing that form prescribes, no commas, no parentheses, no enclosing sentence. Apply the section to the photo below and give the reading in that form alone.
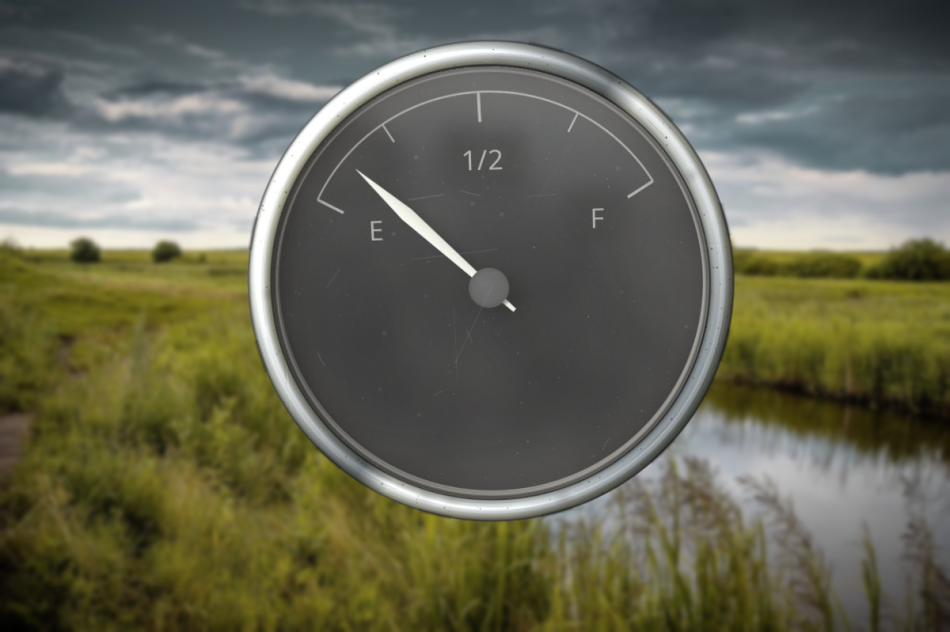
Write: 0.125
